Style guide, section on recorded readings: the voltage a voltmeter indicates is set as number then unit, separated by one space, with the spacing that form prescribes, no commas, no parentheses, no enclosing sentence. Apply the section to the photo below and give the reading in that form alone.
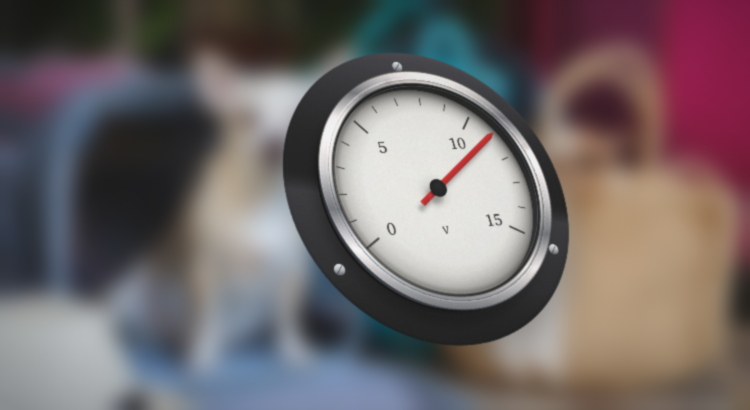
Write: 11 V
